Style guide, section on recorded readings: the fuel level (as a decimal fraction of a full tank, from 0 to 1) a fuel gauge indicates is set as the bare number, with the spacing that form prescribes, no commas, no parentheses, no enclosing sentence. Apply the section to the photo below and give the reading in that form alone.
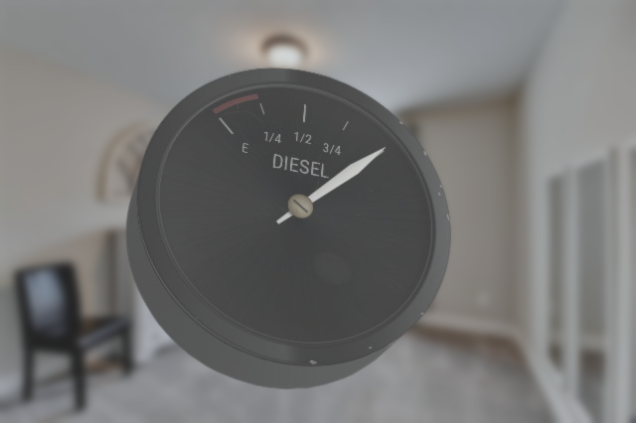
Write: 1
